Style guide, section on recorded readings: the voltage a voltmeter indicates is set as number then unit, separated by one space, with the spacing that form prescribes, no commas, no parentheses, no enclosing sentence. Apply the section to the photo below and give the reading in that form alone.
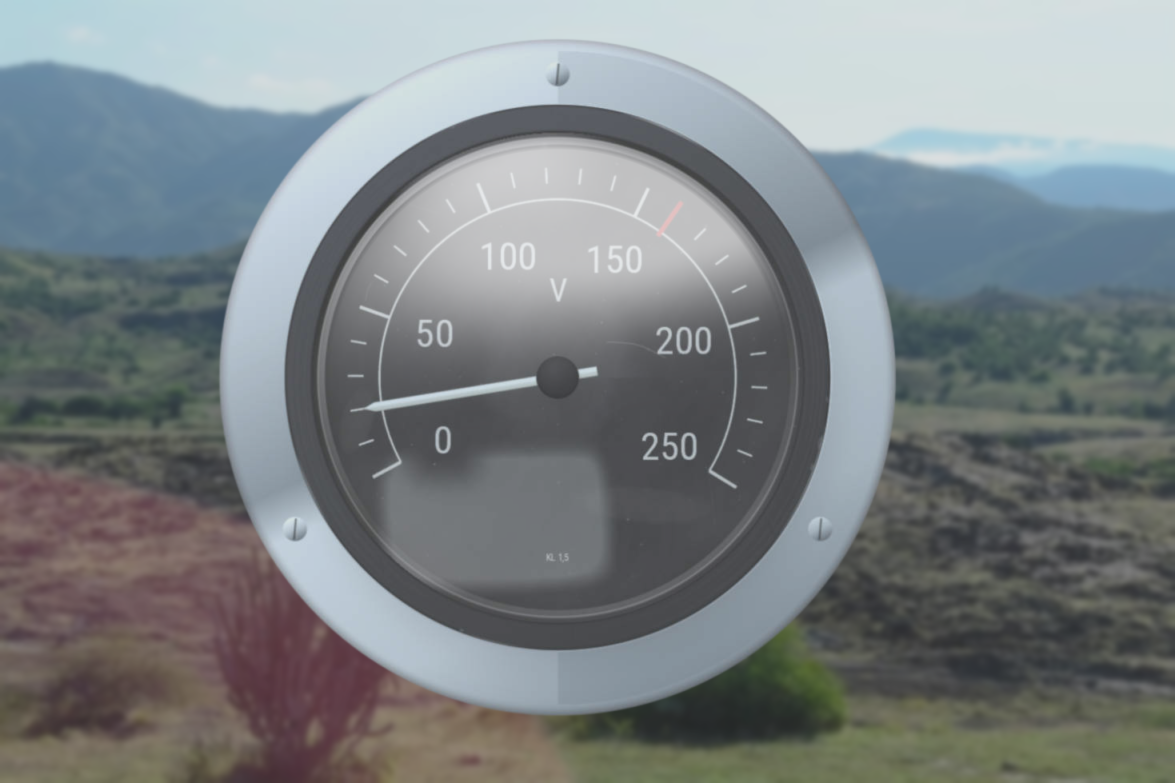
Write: 20 V
